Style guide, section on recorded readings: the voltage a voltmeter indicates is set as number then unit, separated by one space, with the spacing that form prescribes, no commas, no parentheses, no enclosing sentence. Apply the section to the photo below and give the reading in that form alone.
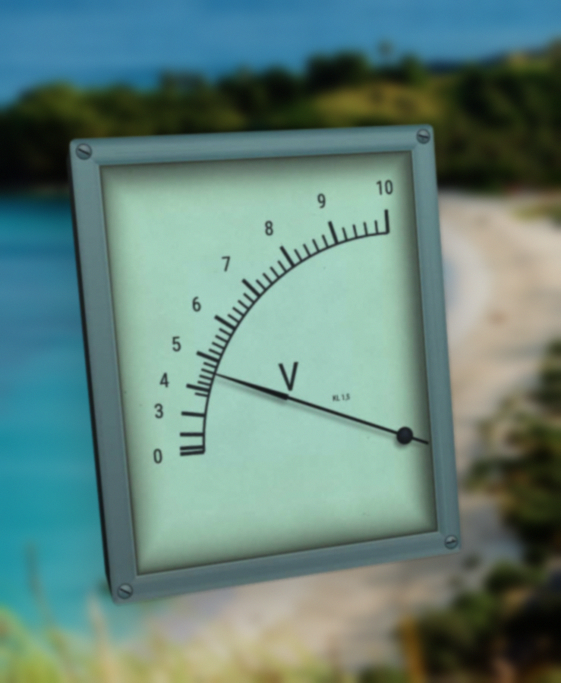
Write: 4.6 V
